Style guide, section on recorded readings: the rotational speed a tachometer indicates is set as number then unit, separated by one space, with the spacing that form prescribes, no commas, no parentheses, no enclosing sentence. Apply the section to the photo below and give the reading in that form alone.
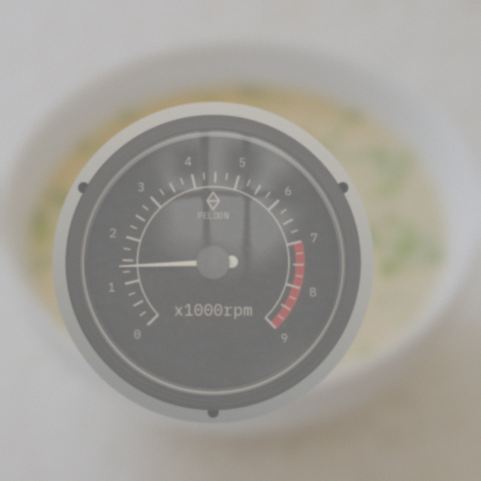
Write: 1375 rpm
